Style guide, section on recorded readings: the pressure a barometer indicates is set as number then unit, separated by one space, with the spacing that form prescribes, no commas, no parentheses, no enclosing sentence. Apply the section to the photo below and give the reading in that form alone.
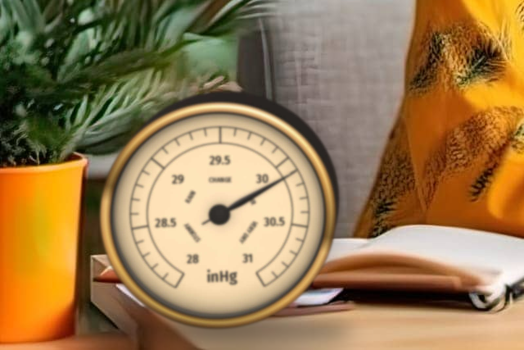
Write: 30.1 inHg
